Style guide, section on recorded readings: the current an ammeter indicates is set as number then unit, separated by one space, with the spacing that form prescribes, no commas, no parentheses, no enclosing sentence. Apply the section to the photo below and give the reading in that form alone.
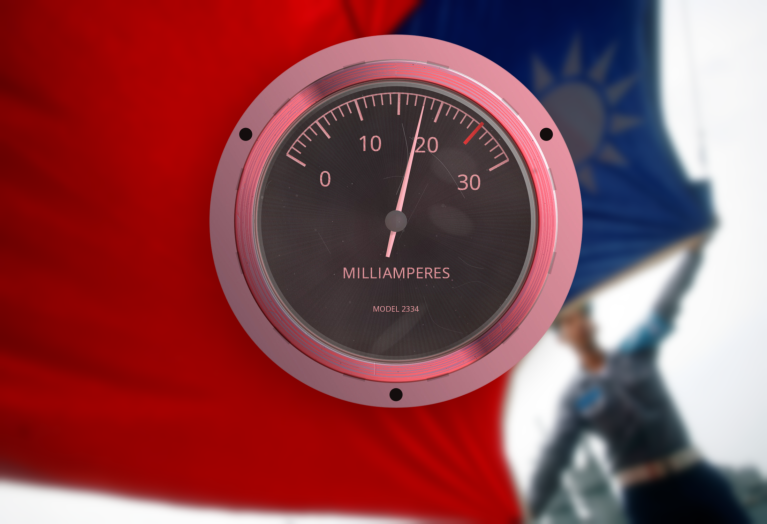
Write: 18 mA
